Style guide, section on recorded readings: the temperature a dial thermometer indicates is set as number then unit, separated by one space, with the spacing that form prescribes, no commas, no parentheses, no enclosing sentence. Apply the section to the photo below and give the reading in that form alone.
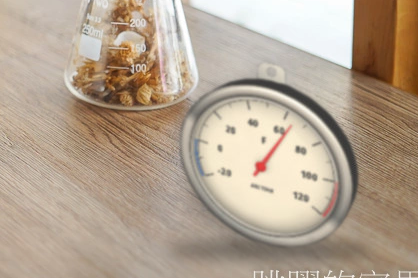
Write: 65 °F
